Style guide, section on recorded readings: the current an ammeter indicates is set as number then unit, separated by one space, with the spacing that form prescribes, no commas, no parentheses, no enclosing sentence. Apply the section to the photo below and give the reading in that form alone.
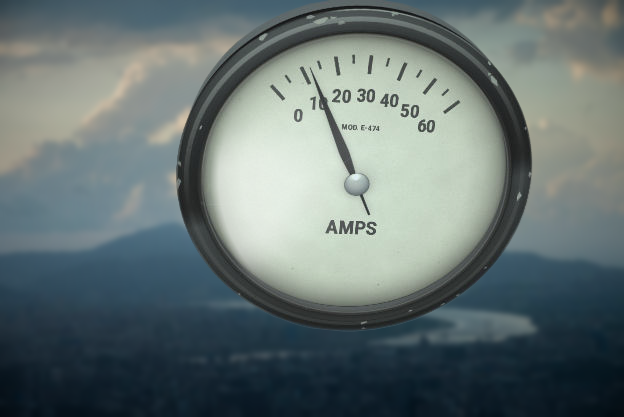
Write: 12.5 A
